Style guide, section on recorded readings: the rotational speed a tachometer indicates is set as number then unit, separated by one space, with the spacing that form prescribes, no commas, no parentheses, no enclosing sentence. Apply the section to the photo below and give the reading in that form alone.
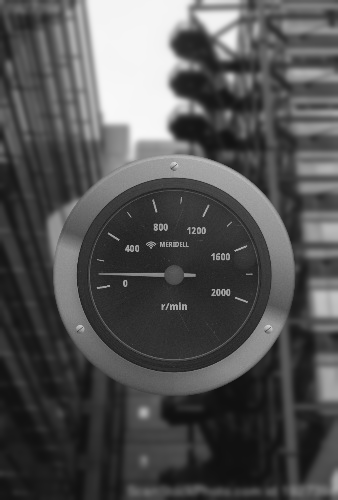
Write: 100 rpm
